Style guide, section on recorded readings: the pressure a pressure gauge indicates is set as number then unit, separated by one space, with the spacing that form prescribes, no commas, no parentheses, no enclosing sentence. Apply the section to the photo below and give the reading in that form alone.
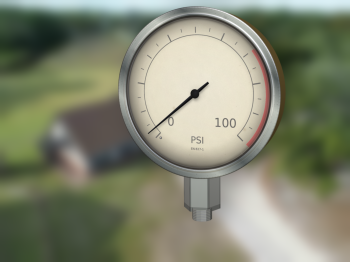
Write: 2.5 psi
